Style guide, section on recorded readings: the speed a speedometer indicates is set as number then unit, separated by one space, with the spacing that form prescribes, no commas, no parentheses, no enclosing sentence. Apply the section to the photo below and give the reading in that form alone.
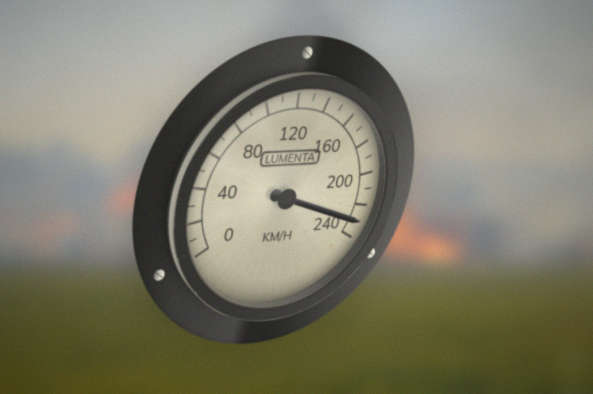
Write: 230 km/h
